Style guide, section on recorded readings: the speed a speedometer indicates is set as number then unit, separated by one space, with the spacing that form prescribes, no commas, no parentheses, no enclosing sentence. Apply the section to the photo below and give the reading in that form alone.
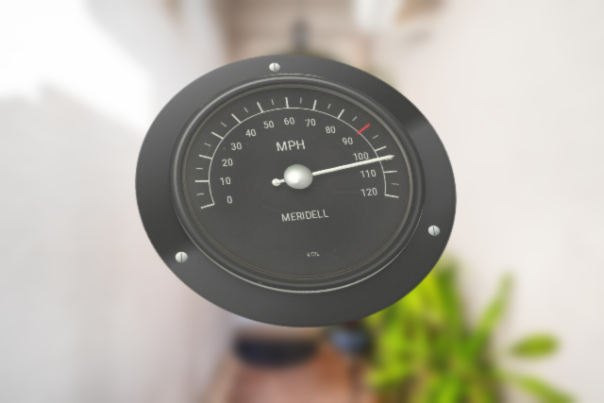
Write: 105 mph
